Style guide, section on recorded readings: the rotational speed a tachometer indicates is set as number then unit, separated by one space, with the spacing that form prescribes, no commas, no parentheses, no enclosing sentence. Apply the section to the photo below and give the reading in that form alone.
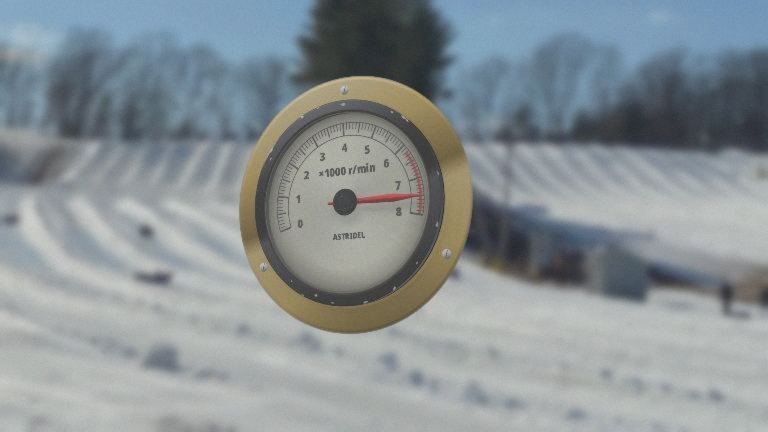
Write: 7500 rpm
